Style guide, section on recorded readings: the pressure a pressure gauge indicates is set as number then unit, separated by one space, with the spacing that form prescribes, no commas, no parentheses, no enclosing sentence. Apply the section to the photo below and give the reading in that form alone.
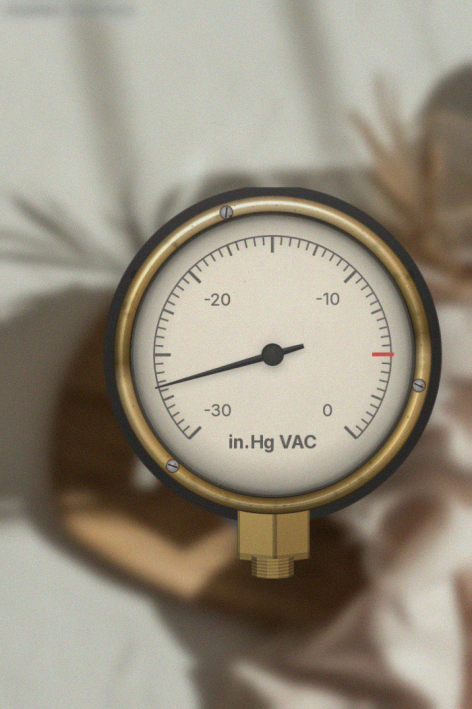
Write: -26.75 inHg
